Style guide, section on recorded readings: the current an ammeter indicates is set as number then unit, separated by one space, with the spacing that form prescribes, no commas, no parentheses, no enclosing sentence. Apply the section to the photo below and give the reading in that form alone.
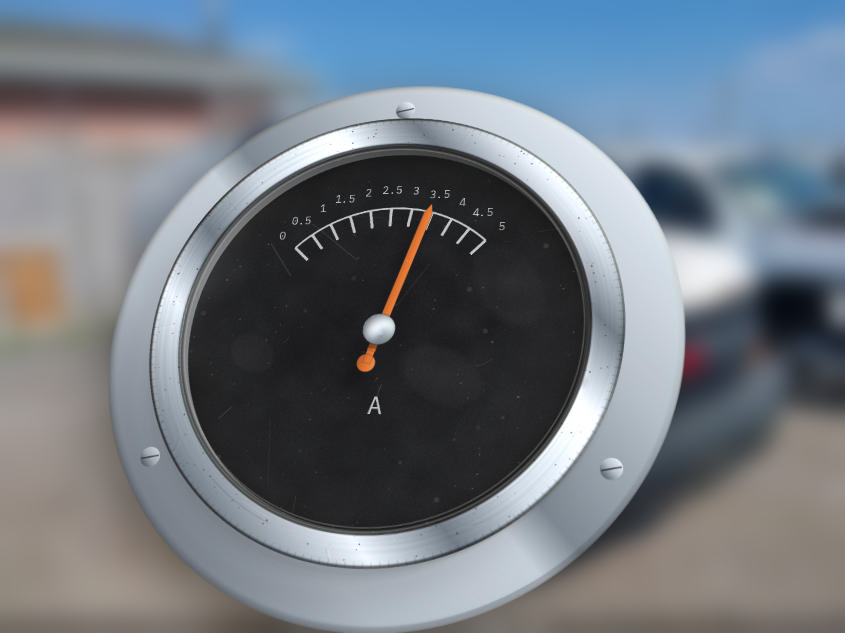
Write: 3.5 A
